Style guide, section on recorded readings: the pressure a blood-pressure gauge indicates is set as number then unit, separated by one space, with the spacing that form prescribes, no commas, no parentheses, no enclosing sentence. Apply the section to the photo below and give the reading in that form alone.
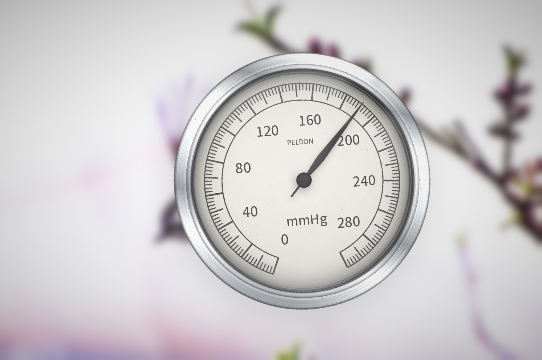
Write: 190 mmHg
